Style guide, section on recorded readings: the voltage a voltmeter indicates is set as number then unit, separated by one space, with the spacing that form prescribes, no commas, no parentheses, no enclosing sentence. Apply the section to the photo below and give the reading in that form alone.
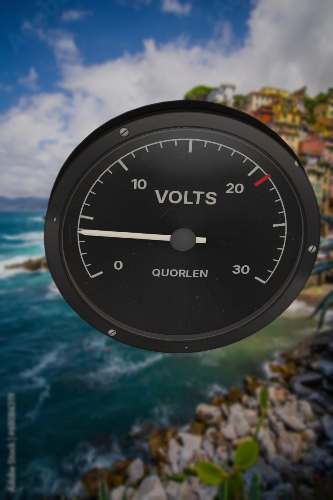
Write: 4 V
